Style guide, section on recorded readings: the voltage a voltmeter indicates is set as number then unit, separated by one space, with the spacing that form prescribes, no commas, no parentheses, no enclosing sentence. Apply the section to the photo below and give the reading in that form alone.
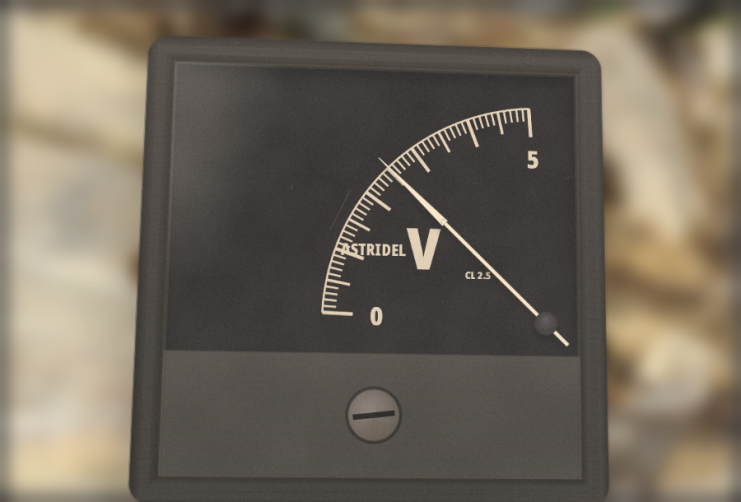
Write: 2.5 V
